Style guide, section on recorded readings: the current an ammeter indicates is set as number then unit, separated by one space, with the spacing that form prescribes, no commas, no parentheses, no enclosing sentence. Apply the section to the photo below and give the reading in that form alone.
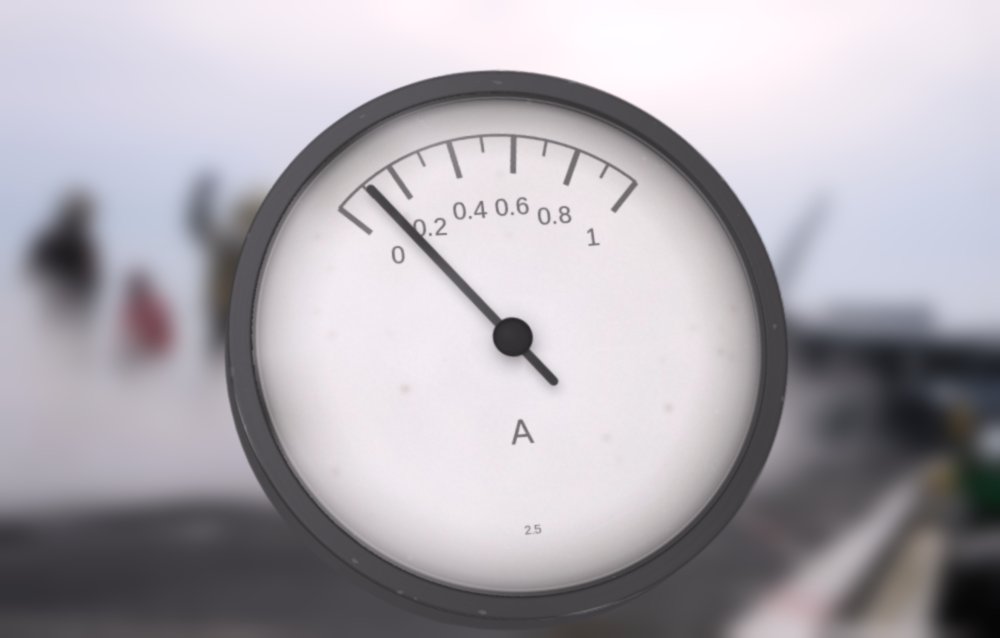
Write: 0.1 A
